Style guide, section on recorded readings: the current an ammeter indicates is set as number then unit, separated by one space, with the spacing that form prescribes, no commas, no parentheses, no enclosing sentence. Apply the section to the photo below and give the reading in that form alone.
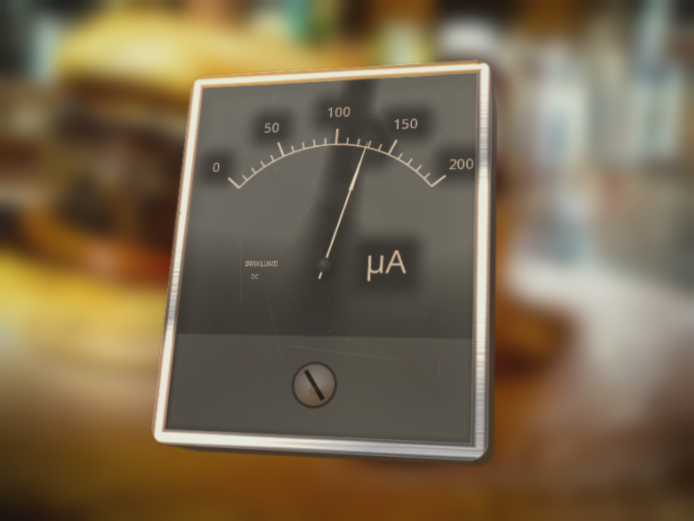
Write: 130 µA
